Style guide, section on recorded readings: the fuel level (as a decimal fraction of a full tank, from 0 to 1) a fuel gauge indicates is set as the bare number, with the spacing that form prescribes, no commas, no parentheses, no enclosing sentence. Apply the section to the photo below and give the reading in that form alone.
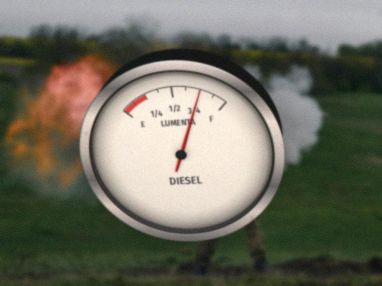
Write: 0.75
